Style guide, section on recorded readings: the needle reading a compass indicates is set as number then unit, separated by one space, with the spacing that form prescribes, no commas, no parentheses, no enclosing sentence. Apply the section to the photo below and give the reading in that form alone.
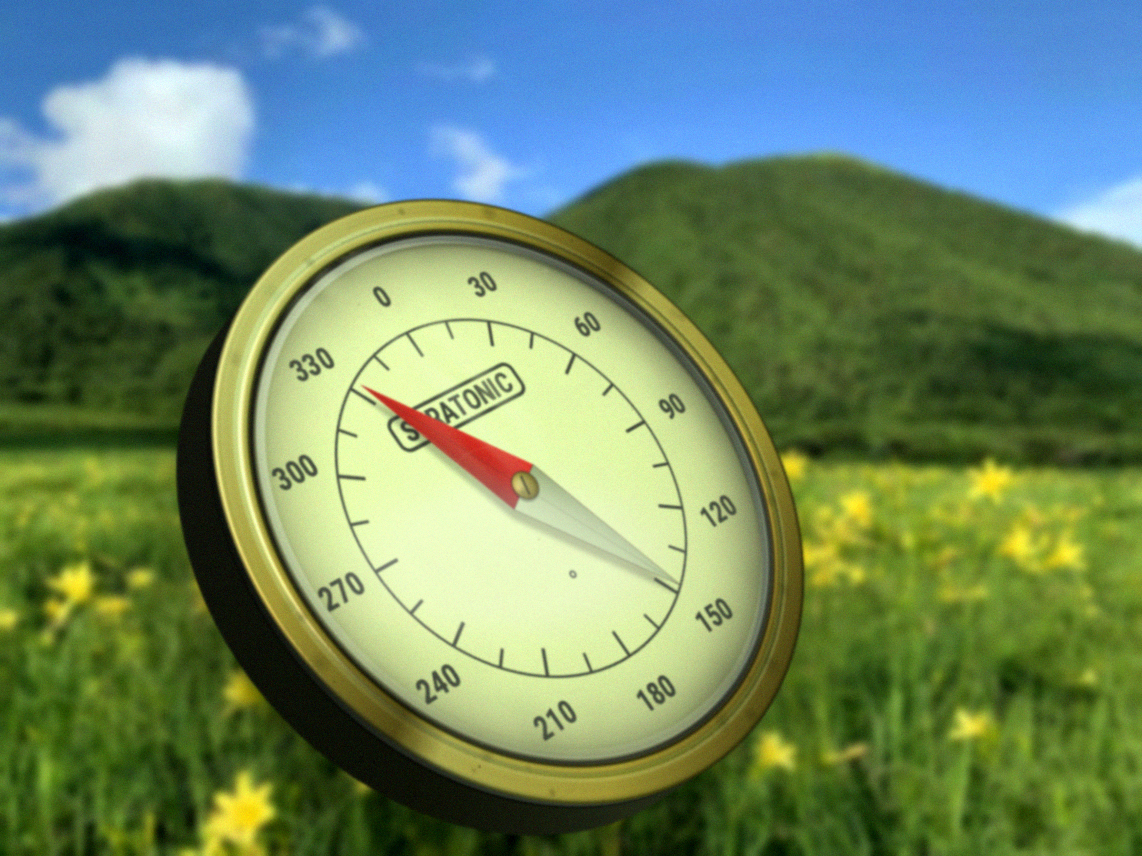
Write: 330 °
